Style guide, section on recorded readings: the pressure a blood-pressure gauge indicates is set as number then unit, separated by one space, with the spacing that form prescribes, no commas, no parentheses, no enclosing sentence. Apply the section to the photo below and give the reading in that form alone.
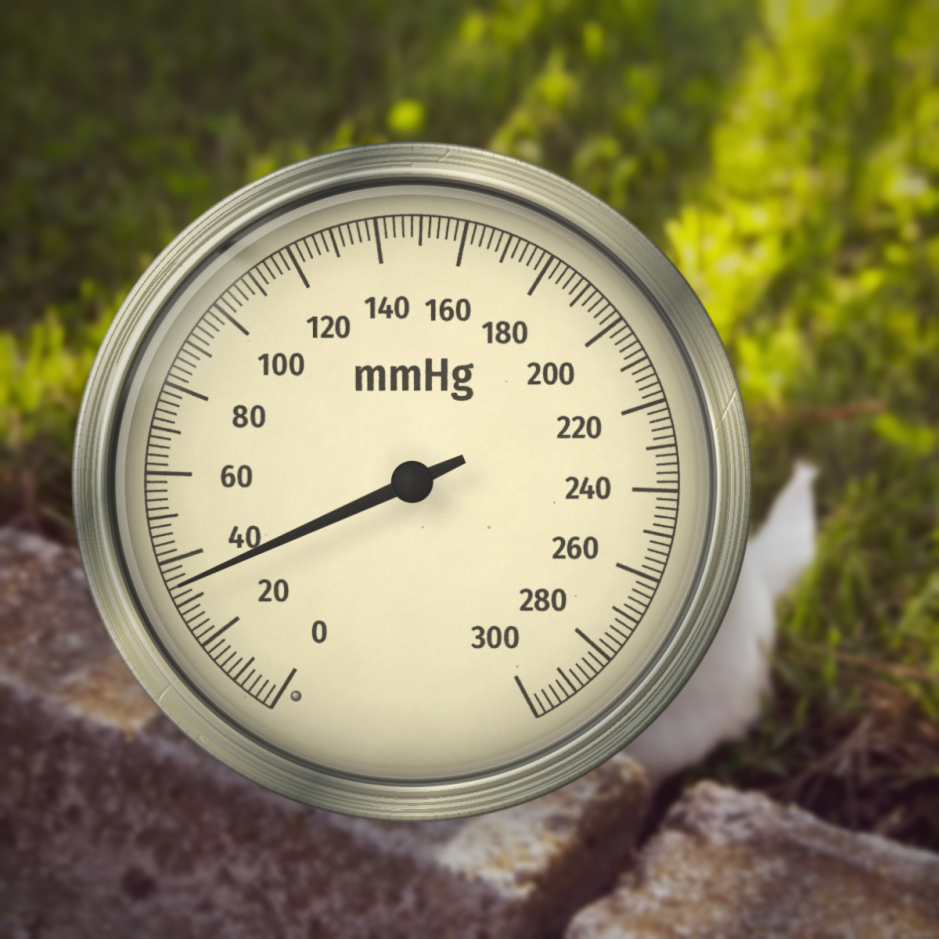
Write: 34 mmHg
